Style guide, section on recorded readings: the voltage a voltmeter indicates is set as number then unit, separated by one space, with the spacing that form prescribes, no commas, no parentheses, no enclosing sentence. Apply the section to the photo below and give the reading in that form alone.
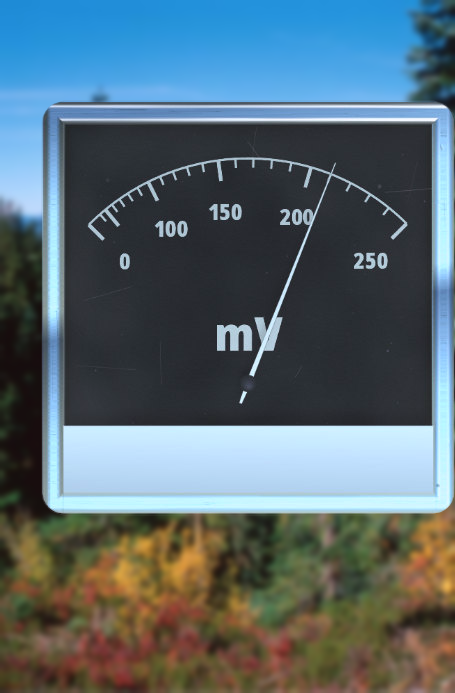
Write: 210 mV
